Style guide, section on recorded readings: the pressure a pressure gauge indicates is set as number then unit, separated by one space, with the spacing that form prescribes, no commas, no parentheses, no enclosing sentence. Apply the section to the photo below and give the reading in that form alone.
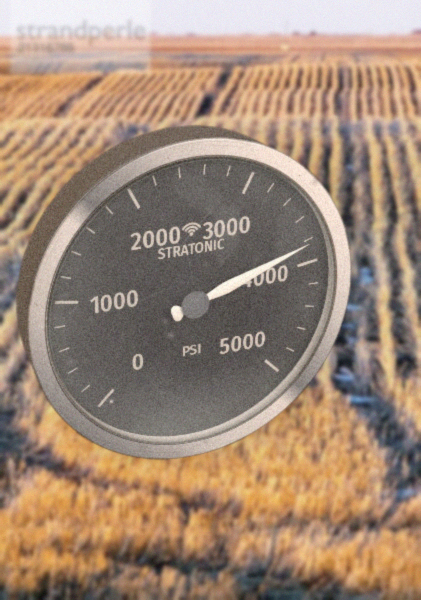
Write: 3800 psi
